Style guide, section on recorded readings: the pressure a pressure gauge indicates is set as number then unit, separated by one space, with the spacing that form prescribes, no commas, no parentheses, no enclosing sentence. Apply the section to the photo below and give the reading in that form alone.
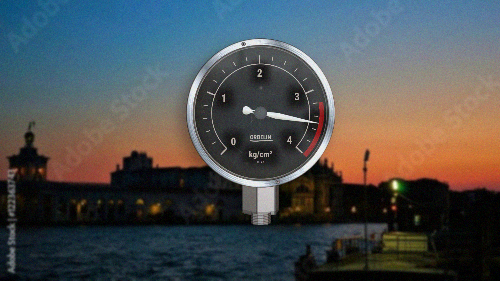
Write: 3.5 kg/cm²
